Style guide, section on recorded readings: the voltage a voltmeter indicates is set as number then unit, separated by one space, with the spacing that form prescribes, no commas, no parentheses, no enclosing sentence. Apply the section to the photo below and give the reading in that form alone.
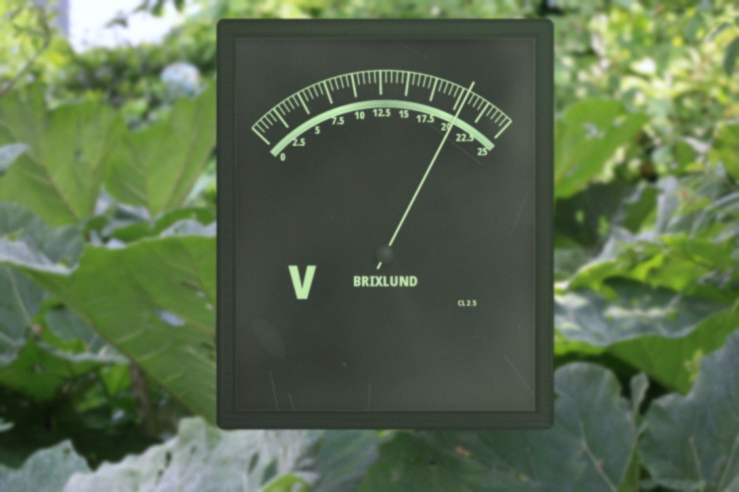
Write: 20.5 V
